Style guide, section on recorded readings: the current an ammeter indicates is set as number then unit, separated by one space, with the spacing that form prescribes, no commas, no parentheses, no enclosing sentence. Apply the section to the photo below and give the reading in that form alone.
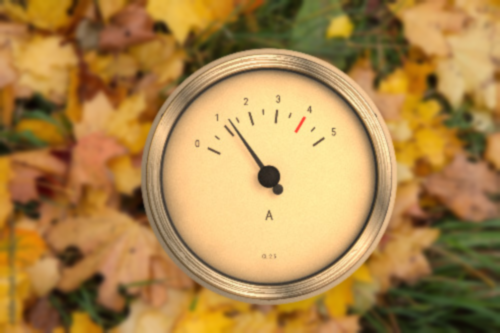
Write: 1.25 A
